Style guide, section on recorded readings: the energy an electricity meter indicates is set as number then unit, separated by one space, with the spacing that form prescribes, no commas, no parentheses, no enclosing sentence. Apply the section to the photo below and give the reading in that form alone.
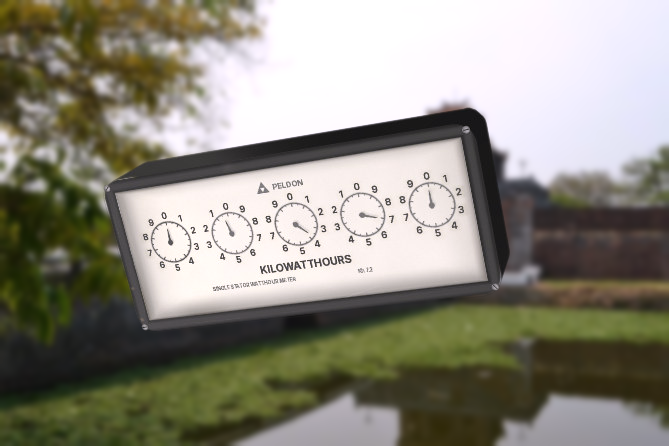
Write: 370 kWh
